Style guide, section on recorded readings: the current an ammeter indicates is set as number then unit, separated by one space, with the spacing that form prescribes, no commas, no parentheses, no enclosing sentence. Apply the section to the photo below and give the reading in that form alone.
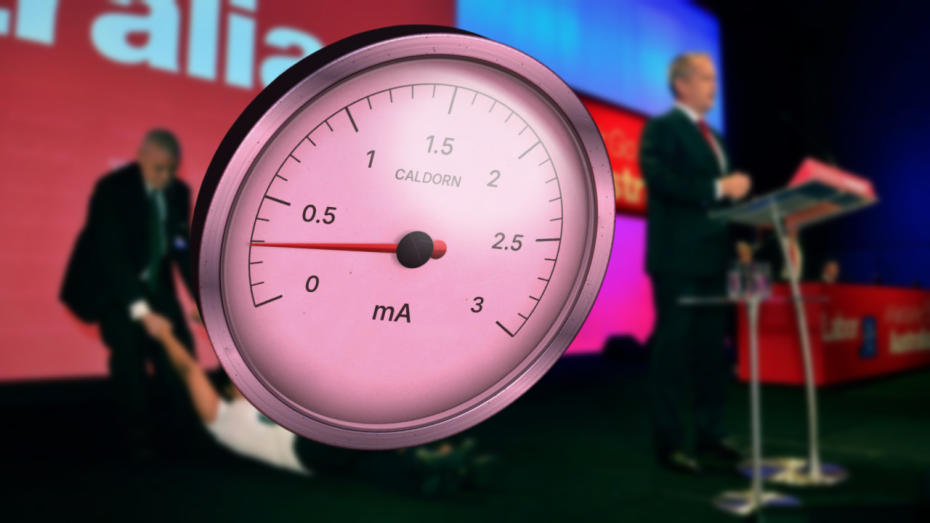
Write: 0.3 mA
